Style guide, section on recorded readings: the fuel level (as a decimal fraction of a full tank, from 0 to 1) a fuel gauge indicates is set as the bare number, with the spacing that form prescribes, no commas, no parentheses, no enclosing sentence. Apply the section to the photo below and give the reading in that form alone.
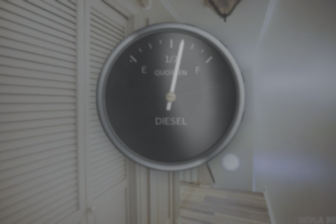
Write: 0.625
